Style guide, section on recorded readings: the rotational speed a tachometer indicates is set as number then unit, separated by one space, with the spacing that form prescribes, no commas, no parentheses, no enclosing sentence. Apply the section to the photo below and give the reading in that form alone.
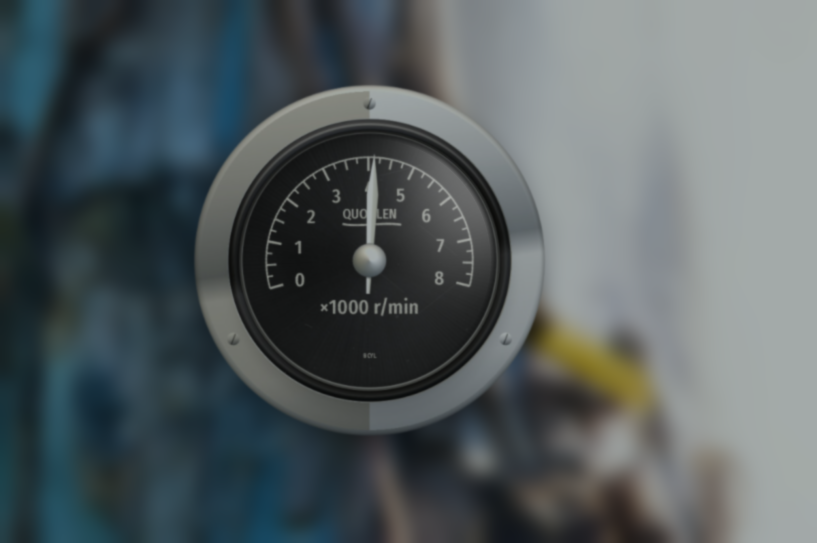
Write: 4125 rpm
